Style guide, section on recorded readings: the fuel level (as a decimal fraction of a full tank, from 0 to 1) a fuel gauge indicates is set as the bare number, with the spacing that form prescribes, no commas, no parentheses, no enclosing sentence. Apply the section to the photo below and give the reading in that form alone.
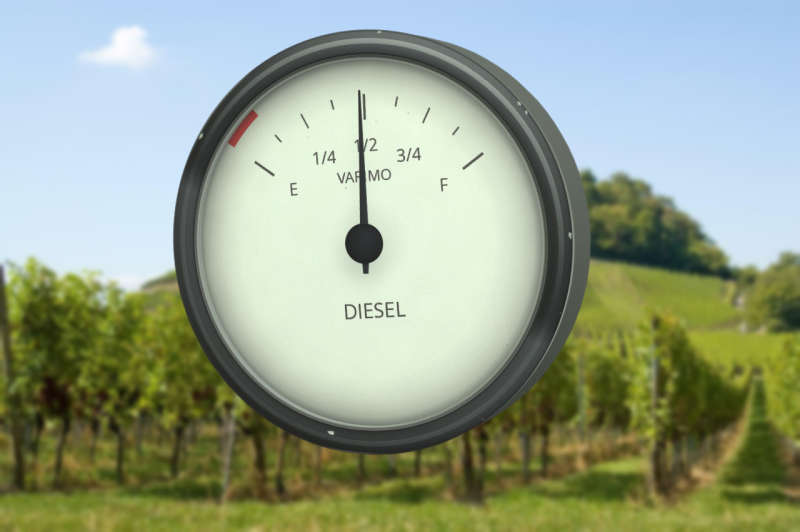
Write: 0.5
